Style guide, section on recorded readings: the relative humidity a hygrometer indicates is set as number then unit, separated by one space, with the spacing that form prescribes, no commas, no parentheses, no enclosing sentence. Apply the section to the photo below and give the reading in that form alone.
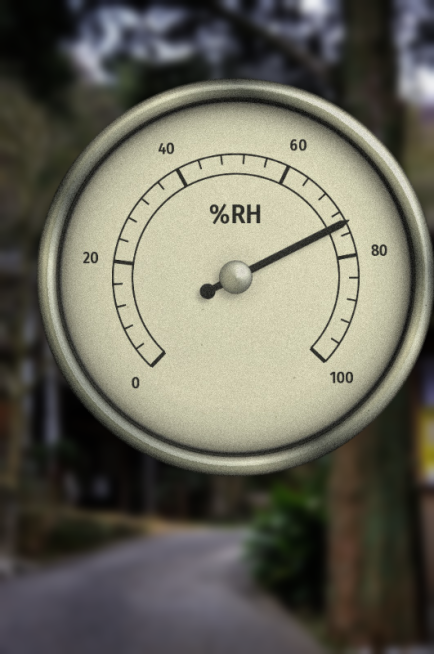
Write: 74 %
